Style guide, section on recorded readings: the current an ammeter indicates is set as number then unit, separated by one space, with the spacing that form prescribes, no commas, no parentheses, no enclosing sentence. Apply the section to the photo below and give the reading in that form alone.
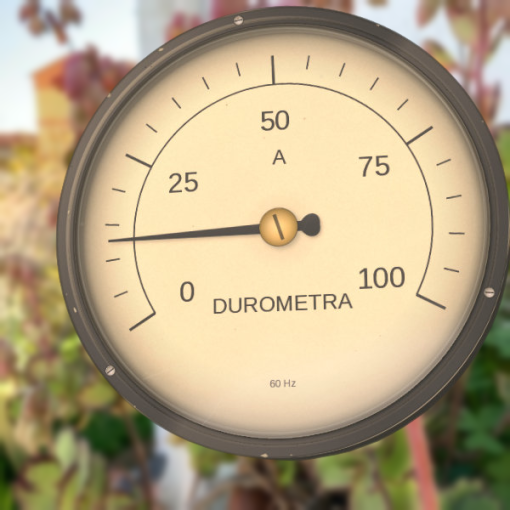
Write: 12.5 A
